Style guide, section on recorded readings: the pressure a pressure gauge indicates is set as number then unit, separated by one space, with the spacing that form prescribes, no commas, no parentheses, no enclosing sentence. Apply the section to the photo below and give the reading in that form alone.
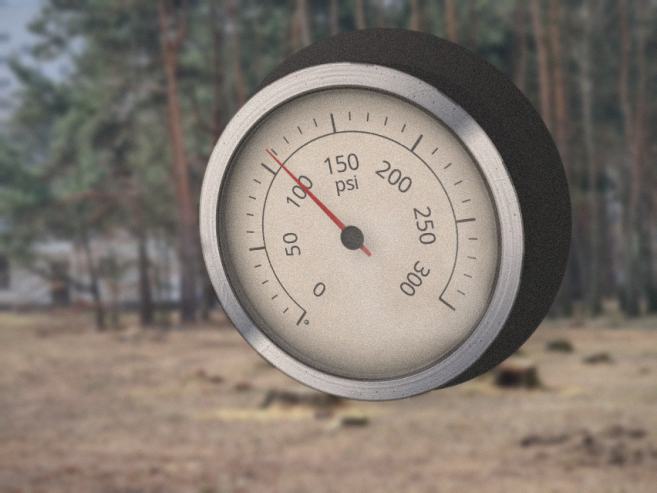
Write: 110 psi
